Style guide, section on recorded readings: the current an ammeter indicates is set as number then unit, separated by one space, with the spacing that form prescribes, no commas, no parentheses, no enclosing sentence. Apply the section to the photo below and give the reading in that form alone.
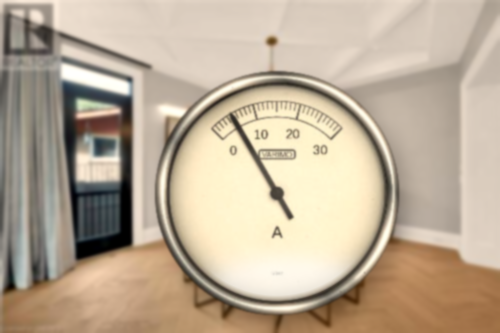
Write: 5 A
